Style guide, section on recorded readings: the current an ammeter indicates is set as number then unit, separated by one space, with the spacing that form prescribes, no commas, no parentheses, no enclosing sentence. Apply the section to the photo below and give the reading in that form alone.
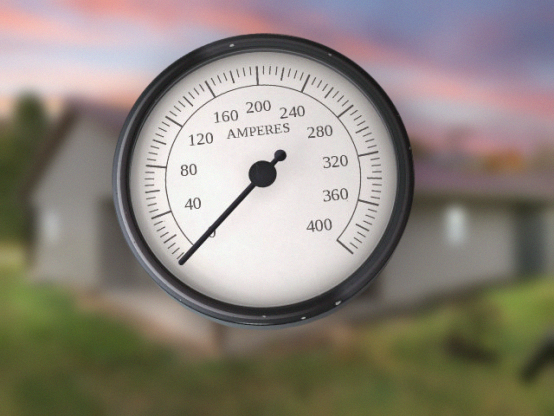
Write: 0 A
